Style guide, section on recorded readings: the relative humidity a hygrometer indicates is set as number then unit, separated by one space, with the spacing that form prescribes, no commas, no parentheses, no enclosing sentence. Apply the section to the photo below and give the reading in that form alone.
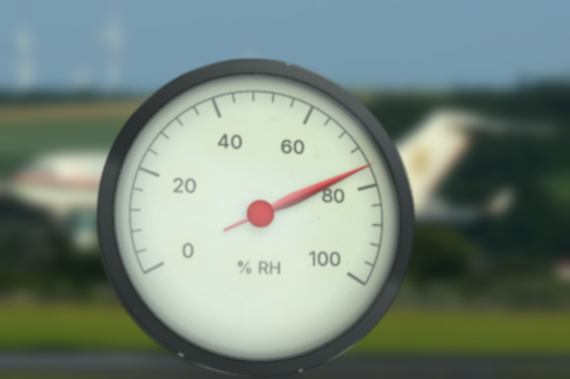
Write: 76 %
